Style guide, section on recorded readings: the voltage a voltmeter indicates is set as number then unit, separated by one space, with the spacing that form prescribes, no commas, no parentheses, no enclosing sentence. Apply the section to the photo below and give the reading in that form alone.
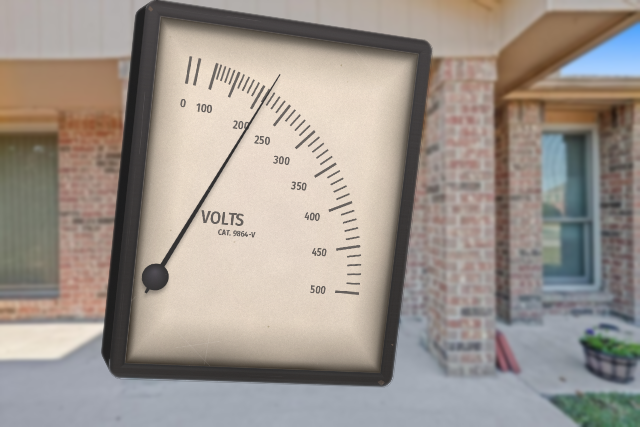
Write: 210 V
